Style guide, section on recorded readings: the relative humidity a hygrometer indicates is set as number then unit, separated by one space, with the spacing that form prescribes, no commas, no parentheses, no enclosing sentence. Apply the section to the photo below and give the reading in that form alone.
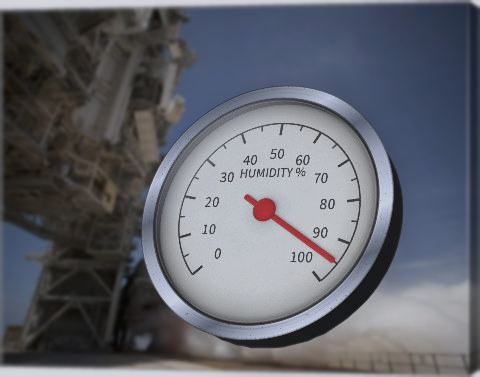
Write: 95 %
